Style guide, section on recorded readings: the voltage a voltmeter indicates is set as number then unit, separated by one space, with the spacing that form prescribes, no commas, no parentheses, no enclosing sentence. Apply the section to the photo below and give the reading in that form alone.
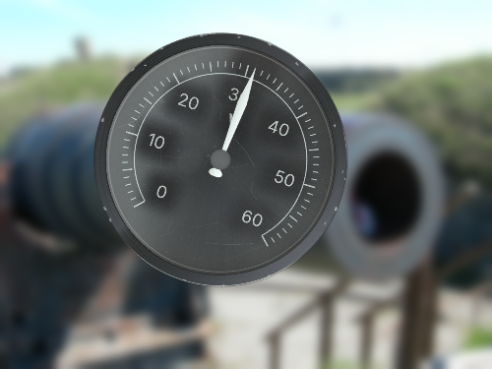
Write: 31 V
